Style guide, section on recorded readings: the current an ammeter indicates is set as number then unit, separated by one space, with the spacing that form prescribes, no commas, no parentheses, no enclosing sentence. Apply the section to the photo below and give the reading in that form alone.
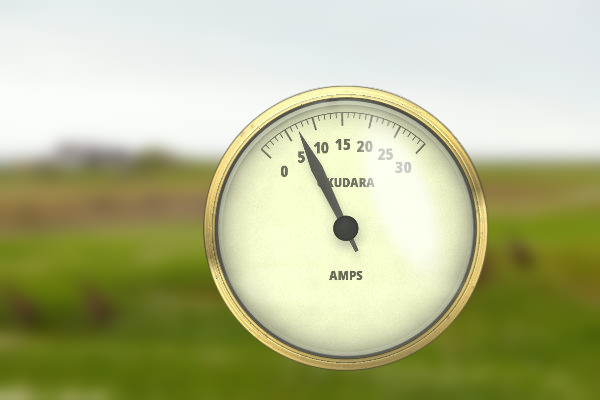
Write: 7 A
